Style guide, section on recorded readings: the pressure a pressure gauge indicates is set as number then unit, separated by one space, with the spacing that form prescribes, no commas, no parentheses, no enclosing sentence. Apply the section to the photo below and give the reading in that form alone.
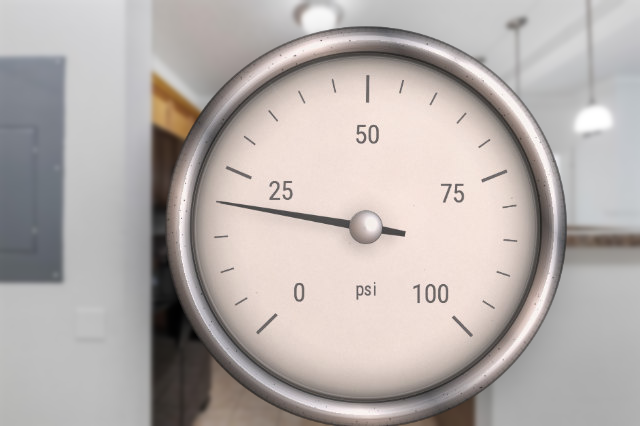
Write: 20 psi
